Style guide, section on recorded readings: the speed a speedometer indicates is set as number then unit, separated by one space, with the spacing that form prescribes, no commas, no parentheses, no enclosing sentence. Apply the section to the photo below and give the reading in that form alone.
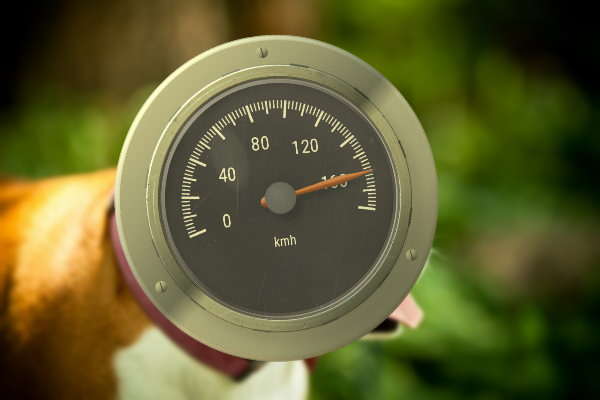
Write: 160 km/h
